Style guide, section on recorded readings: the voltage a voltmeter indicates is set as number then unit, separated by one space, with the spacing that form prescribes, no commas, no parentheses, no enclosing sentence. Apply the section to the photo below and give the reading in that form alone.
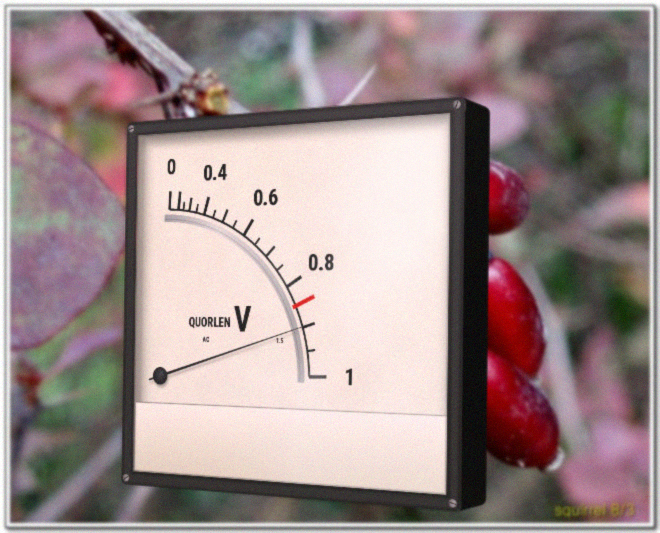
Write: 0.9 V
